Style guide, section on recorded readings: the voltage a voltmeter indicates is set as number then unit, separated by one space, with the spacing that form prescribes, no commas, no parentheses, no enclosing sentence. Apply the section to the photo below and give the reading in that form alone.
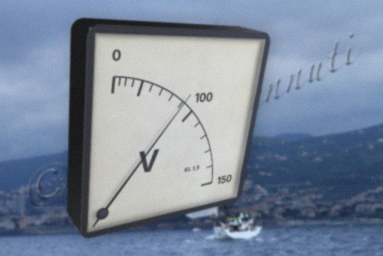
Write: 90 V
